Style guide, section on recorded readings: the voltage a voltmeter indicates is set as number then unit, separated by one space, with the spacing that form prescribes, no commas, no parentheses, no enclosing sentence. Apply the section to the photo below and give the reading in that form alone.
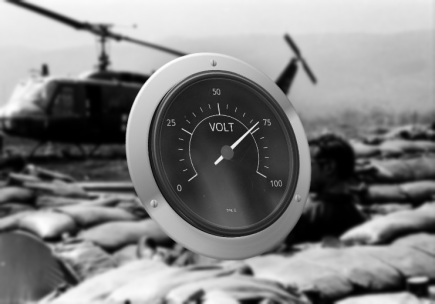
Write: 72.5 V
